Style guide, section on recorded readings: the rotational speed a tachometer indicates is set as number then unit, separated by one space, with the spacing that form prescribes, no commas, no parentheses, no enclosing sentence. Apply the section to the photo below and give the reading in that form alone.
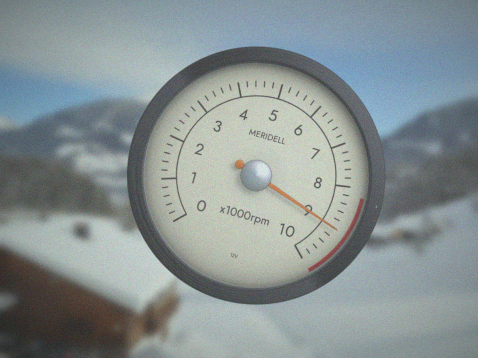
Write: 9000 rpm
